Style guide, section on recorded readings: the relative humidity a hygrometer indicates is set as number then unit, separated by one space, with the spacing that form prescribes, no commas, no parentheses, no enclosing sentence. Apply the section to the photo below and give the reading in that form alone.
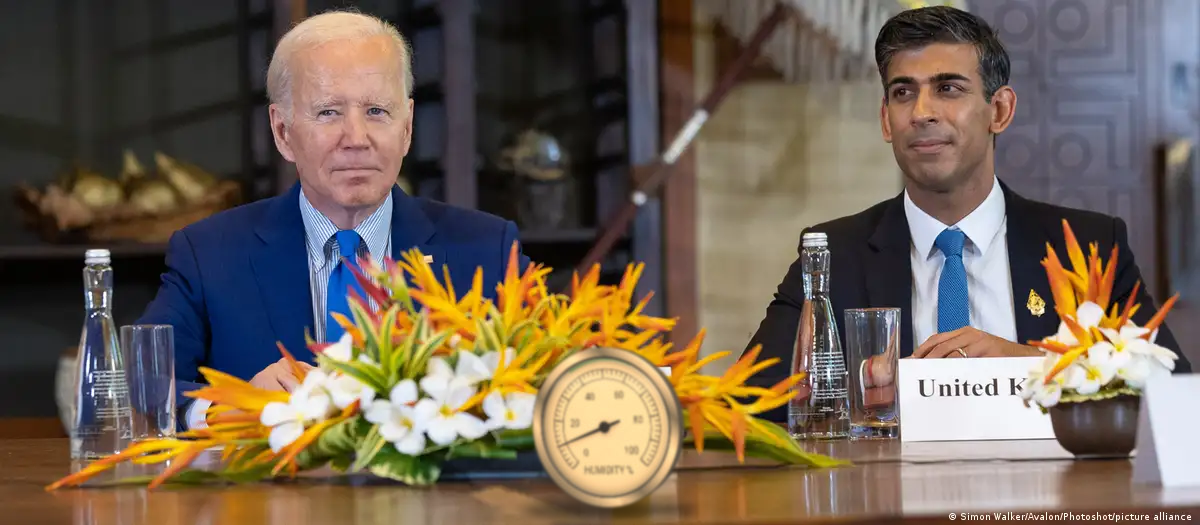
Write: 10 %
